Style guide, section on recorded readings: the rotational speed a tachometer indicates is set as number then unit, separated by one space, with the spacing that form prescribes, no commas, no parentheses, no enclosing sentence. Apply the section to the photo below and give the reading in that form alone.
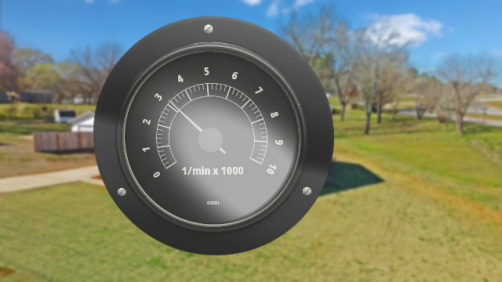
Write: 3200 rpm
